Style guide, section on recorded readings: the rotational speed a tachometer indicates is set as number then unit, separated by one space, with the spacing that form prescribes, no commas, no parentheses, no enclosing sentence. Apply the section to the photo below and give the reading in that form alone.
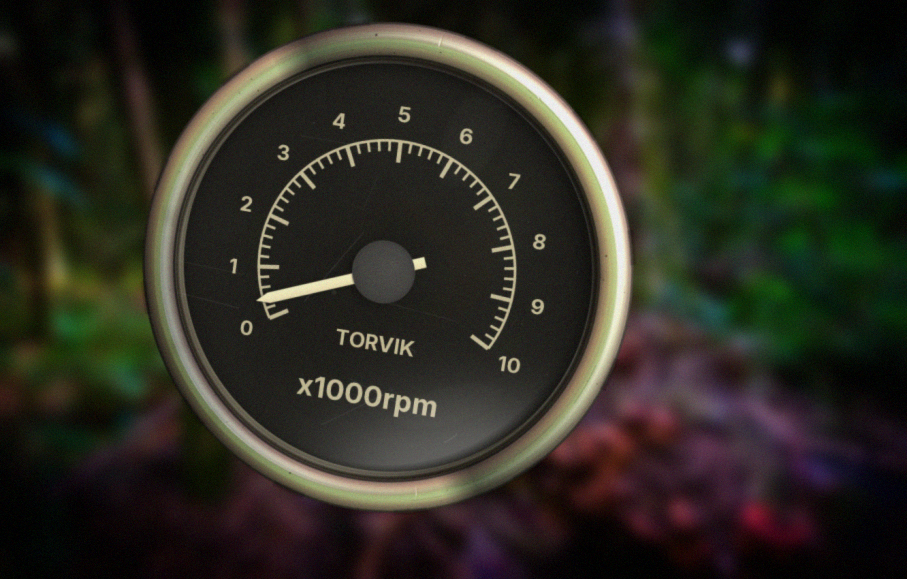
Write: 400 rpm
